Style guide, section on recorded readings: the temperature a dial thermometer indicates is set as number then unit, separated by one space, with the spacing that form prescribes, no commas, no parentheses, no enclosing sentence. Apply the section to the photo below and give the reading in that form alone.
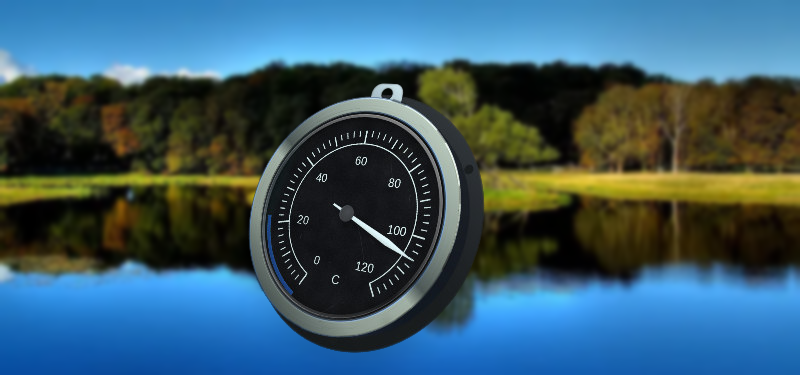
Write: 106 °C
